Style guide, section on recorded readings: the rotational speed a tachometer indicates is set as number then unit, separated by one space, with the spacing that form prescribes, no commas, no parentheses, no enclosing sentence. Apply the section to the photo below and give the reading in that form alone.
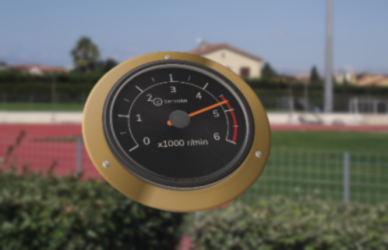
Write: 4750 rpm
